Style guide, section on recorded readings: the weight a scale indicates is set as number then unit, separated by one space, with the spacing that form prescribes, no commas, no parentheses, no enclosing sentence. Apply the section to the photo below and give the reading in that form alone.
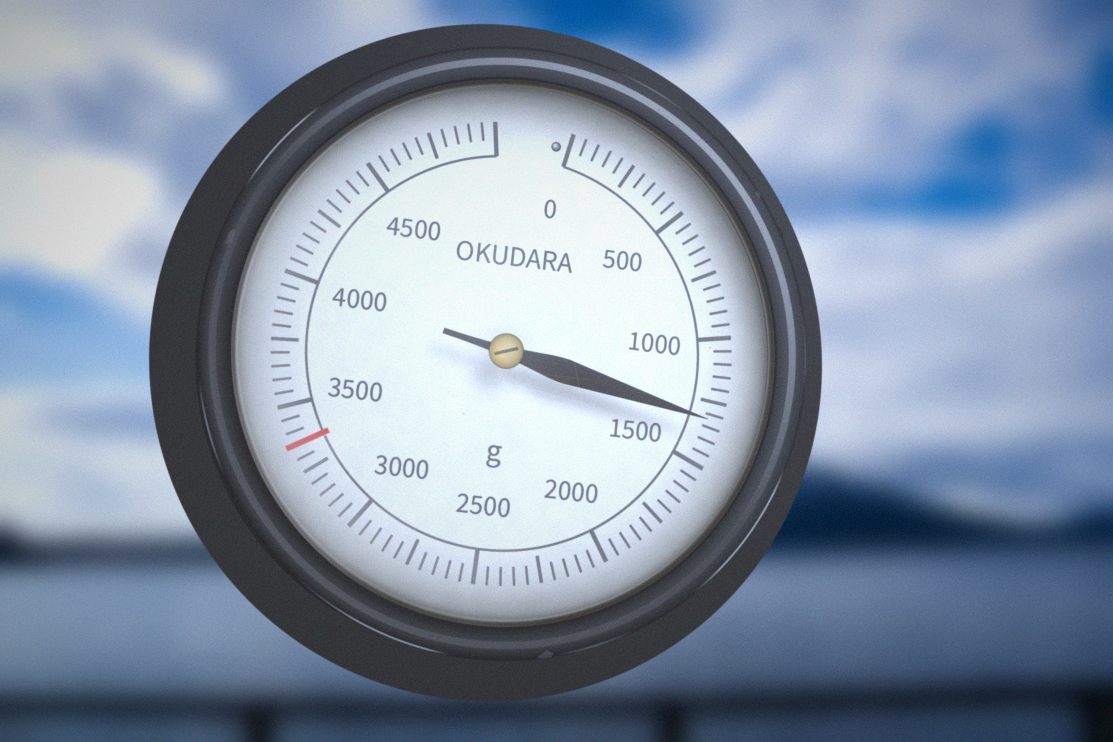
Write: 1325 g
